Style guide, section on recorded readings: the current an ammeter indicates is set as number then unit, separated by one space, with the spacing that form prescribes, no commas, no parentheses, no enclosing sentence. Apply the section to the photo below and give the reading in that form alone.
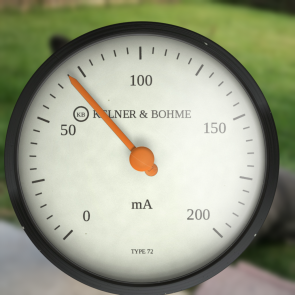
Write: 70 mA
